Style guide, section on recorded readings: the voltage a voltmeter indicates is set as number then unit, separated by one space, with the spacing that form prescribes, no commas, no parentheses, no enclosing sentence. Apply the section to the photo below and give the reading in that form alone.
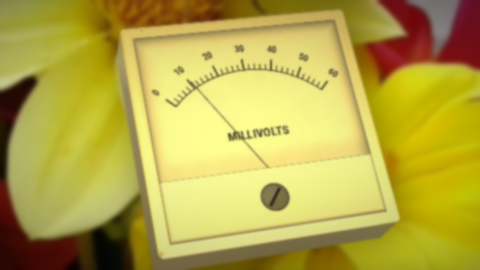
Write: 10 mV
